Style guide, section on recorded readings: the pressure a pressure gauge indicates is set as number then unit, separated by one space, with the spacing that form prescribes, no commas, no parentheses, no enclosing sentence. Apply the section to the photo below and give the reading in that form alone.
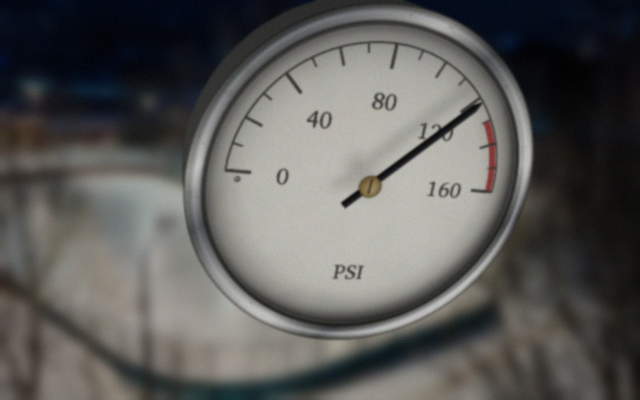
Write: 120 psi
